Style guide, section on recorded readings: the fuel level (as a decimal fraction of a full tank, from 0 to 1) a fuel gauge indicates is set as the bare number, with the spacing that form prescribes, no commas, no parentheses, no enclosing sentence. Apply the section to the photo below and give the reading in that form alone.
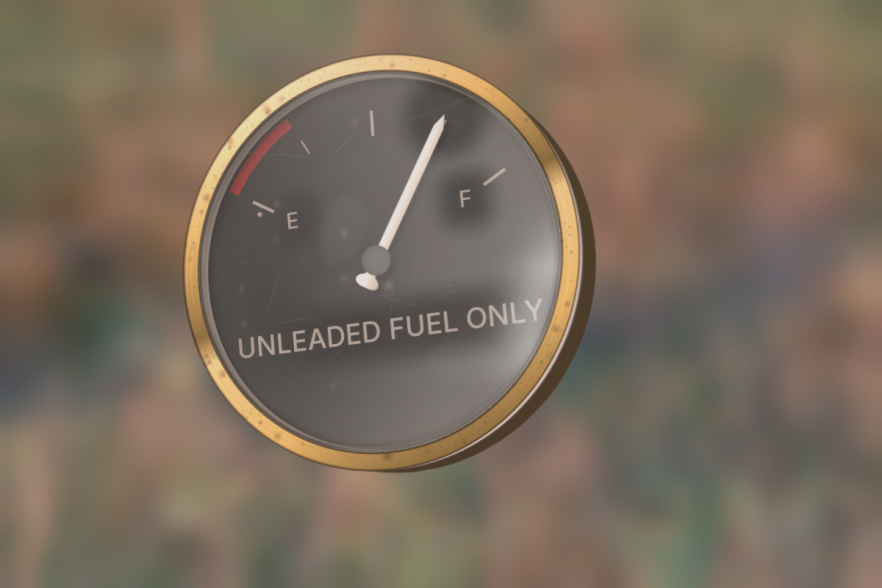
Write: 0.75
